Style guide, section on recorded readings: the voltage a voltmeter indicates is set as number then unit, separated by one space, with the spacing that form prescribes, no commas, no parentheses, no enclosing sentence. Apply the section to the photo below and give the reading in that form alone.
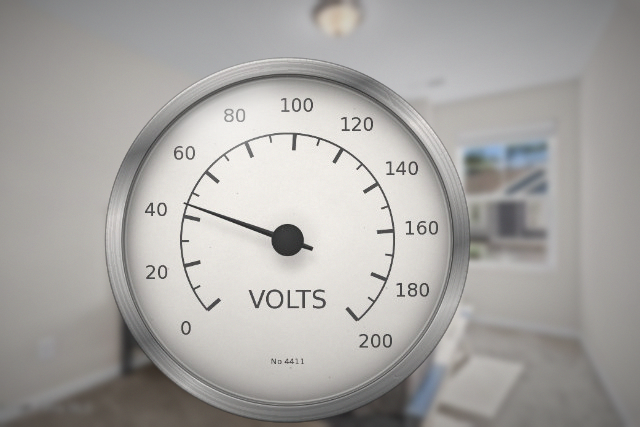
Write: 45 V
